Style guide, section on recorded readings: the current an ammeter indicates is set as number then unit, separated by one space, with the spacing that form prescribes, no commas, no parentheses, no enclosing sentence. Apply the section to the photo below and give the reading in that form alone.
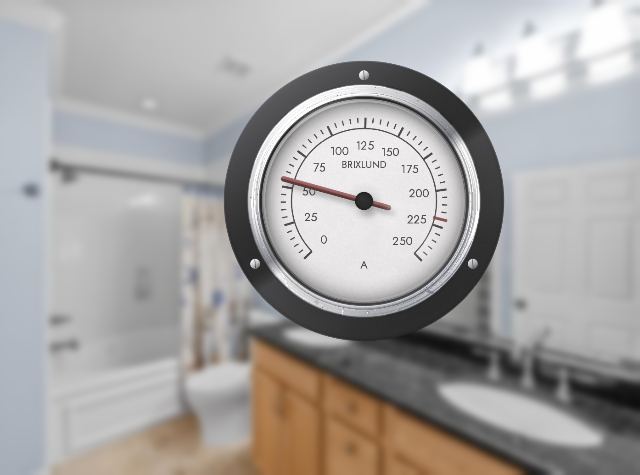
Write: 55 A
